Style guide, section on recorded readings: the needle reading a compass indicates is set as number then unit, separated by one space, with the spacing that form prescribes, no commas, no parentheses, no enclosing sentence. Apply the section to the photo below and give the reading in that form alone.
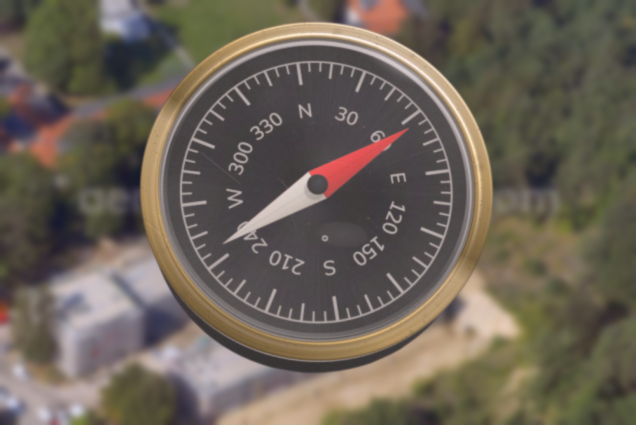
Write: 65 °
